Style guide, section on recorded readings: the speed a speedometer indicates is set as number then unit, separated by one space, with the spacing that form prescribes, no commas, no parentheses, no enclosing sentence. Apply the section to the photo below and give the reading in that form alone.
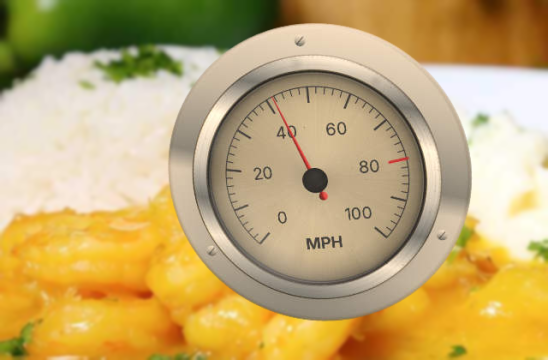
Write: 42 mph
